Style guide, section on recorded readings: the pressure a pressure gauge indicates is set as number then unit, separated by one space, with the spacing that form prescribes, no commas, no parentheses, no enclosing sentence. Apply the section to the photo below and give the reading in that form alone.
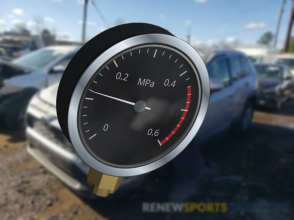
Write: 0.12 MPa
